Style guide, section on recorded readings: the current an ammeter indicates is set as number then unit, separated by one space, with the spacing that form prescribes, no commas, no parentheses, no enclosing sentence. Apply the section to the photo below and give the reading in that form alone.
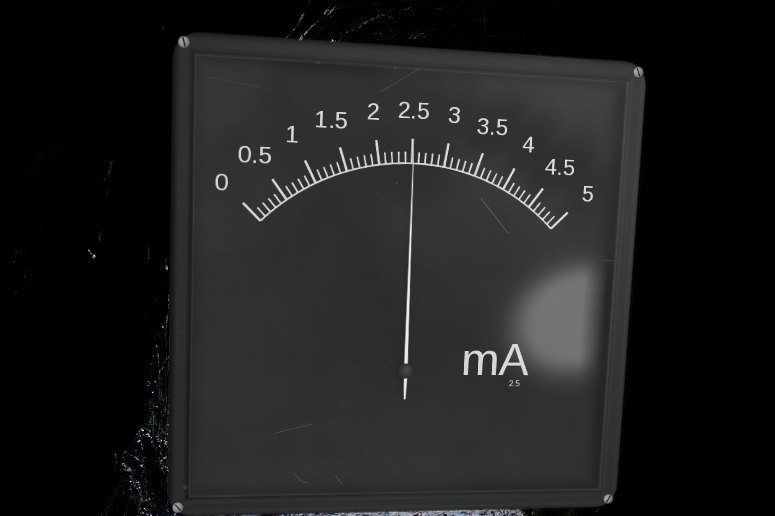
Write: 2.5 mA
